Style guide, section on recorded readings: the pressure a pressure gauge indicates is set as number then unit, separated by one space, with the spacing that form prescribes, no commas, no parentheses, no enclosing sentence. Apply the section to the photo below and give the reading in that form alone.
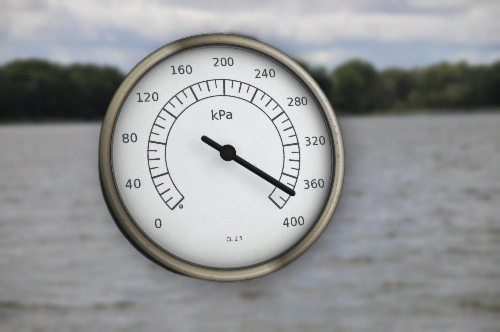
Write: 380 kPa
